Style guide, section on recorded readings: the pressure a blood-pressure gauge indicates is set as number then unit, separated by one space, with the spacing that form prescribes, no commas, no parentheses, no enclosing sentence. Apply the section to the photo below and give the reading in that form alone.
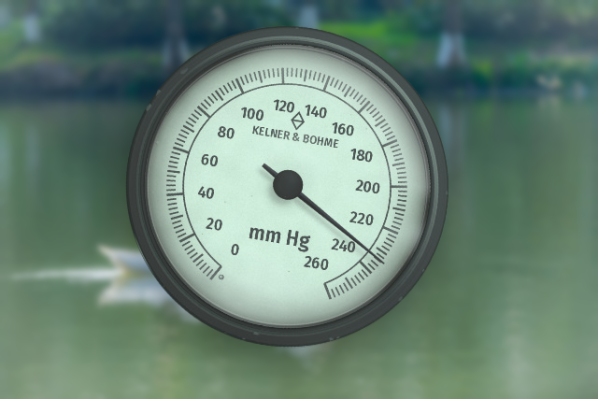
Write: 234 mmHg
